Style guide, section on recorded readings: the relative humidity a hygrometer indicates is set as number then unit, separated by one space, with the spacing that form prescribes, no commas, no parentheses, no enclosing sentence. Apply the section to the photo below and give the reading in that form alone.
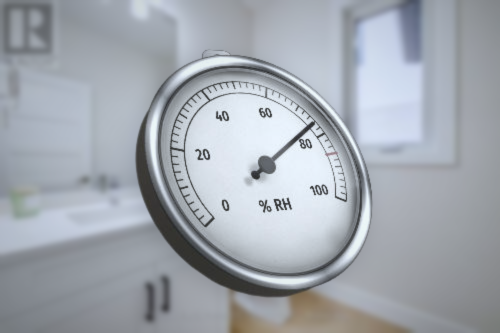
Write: 76 %
